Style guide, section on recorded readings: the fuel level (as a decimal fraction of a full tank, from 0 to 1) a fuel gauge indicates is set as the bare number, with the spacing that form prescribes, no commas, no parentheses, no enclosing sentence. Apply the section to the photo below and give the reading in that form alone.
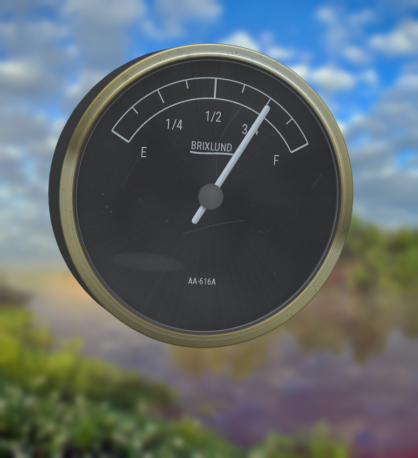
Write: 0.75
